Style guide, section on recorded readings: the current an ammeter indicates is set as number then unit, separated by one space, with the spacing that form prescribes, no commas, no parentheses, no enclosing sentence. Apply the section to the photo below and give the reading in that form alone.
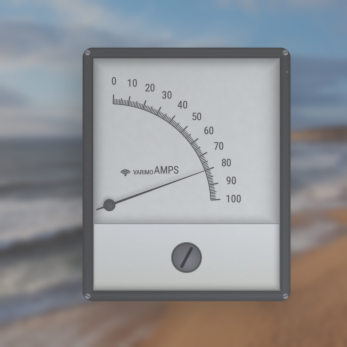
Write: 80 A
